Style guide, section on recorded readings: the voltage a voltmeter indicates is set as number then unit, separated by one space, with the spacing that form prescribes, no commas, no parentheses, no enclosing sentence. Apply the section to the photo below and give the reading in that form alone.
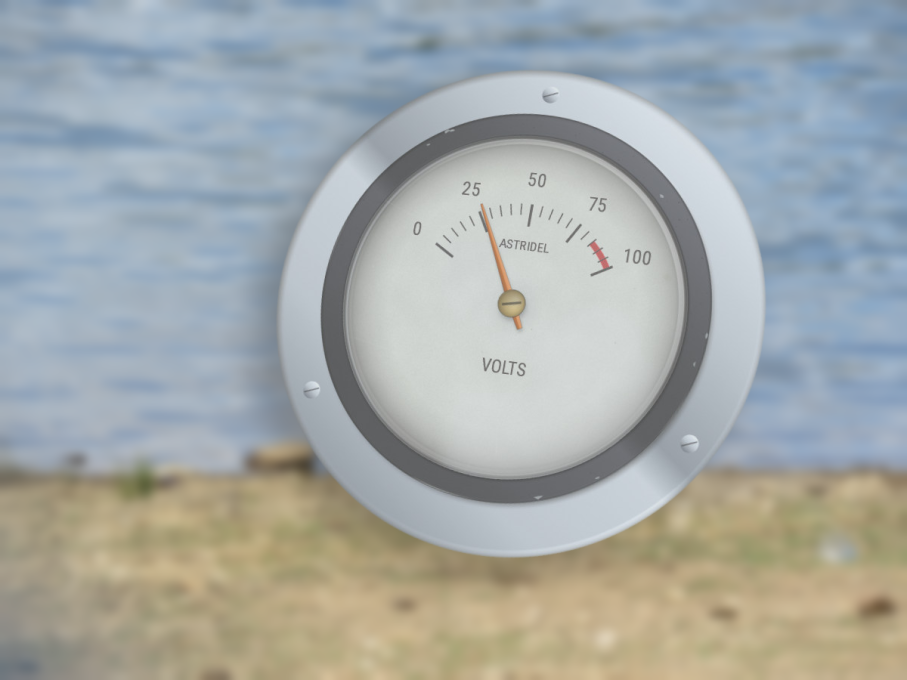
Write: 27.5 V
